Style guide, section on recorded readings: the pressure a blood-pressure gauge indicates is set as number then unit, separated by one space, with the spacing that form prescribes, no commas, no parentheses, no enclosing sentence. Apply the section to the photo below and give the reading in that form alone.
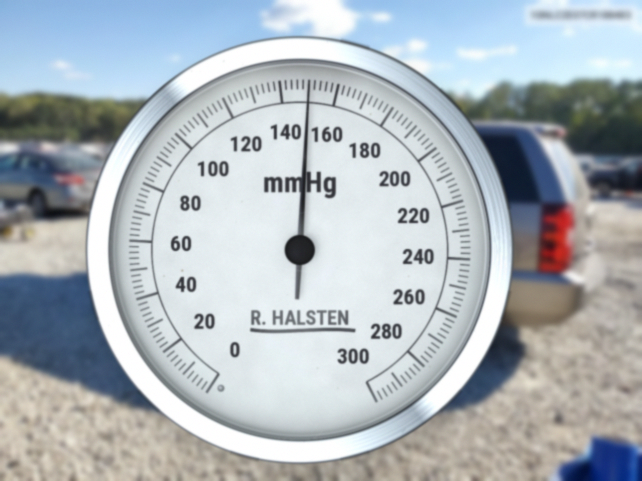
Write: 150 mmHg
